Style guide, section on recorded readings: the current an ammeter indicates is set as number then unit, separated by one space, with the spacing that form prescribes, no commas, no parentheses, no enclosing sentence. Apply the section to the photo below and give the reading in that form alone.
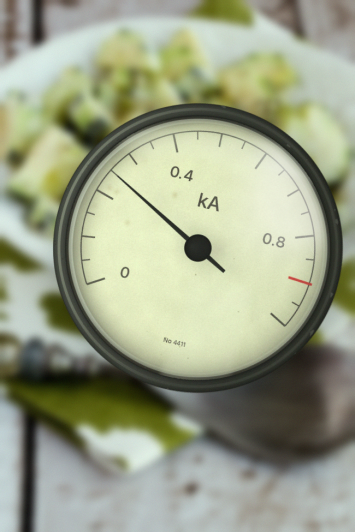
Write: 0.25 kA
